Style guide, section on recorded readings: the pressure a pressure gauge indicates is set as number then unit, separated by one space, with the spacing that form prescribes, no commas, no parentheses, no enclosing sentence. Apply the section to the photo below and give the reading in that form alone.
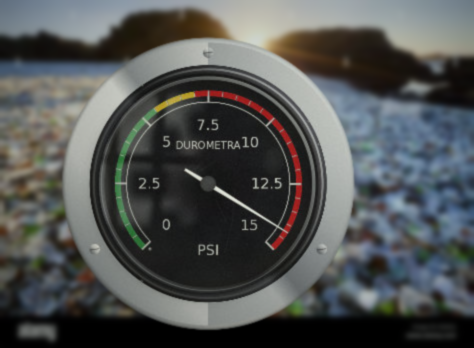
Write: 14.25 psi
